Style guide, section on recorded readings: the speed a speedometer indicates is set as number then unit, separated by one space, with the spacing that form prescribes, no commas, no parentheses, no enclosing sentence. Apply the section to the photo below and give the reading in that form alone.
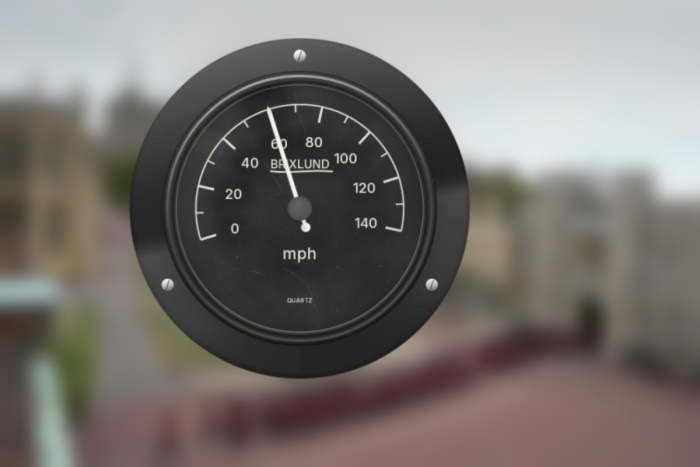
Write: 60 mph
